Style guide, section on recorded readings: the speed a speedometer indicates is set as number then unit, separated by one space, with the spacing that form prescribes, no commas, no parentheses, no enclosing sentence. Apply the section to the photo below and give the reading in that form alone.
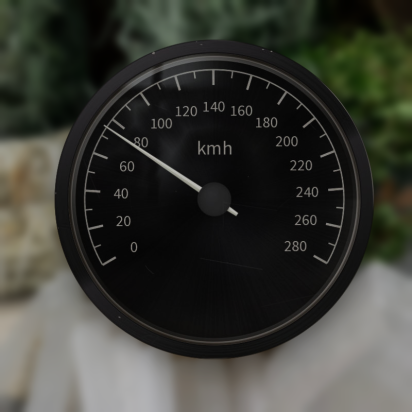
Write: 75 km/h
